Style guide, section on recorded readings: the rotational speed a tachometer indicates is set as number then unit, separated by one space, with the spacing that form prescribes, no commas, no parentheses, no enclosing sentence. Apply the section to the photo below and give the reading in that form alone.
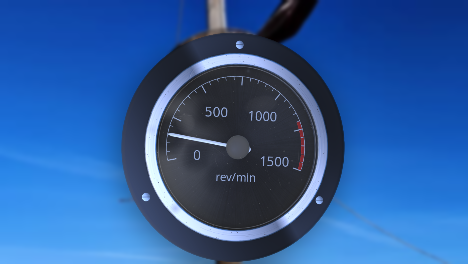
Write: 150 rpm
